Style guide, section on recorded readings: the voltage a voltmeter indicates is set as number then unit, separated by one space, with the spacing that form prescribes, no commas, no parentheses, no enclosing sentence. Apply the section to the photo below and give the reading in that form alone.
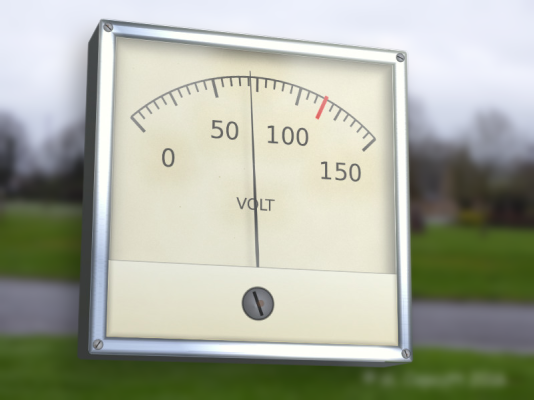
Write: 70 V
